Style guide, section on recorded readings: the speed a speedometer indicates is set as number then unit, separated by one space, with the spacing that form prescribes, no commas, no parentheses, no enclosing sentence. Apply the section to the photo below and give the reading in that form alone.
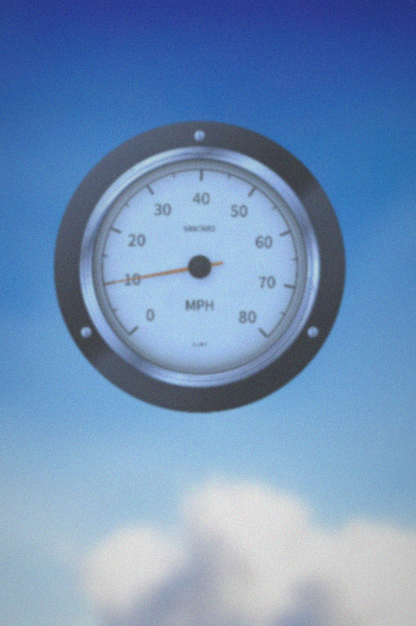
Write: 10 mph
